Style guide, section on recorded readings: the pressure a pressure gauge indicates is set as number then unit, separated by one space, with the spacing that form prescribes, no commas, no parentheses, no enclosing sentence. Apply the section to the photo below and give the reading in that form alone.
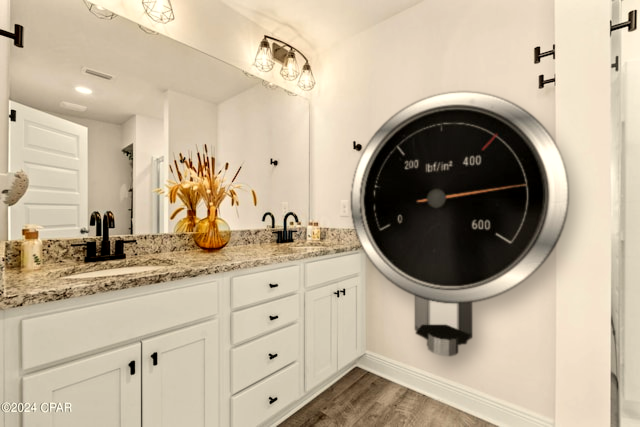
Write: 500 psi
